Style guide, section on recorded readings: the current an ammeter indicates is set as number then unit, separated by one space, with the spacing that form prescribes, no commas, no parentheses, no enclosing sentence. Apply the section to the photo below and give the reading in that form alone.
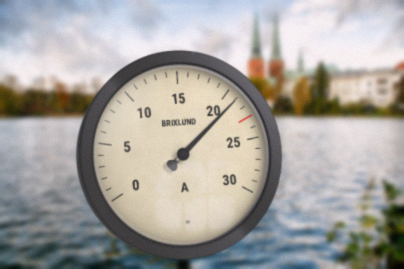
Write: 21 A
